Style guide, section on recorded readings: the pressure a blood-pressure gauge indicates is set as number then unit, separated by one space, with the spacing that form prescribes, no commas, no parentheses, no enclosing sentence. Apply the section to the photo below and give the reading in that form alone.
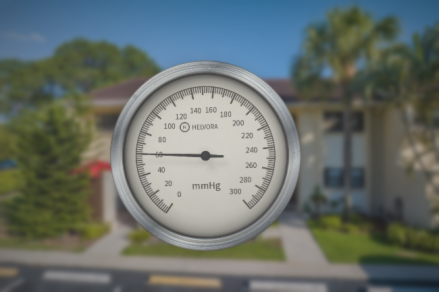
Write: 60 mmHg
